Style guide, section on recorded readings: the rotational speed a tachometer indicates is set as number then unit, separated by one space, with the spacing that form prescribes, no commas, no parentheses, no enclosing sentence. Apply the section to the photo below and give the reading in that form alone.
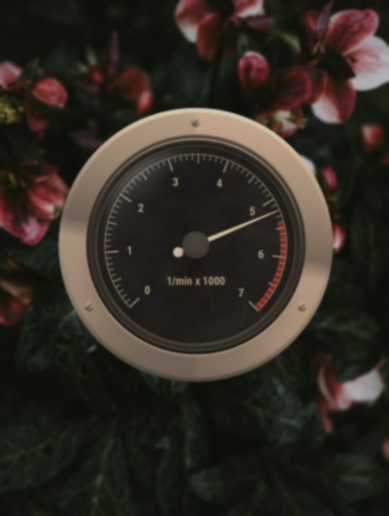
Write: 5200 rpm
